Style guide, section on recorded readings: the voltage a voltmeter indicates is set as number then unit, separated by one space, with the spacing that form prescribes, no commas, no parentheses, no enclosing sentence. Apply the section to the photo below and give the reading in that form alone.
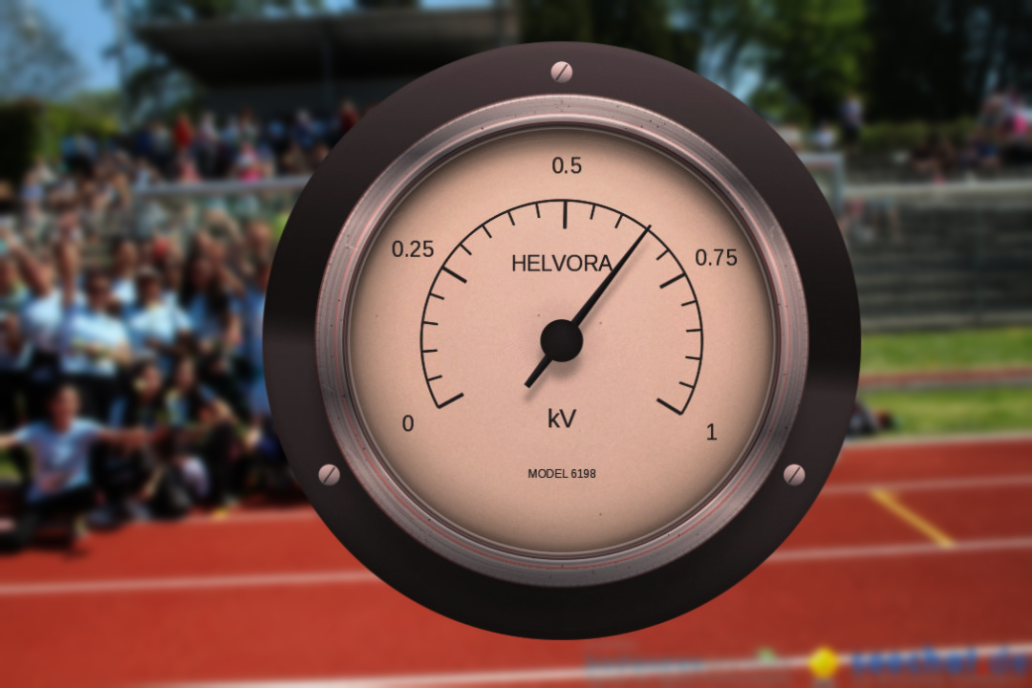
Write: 0.65 kV
